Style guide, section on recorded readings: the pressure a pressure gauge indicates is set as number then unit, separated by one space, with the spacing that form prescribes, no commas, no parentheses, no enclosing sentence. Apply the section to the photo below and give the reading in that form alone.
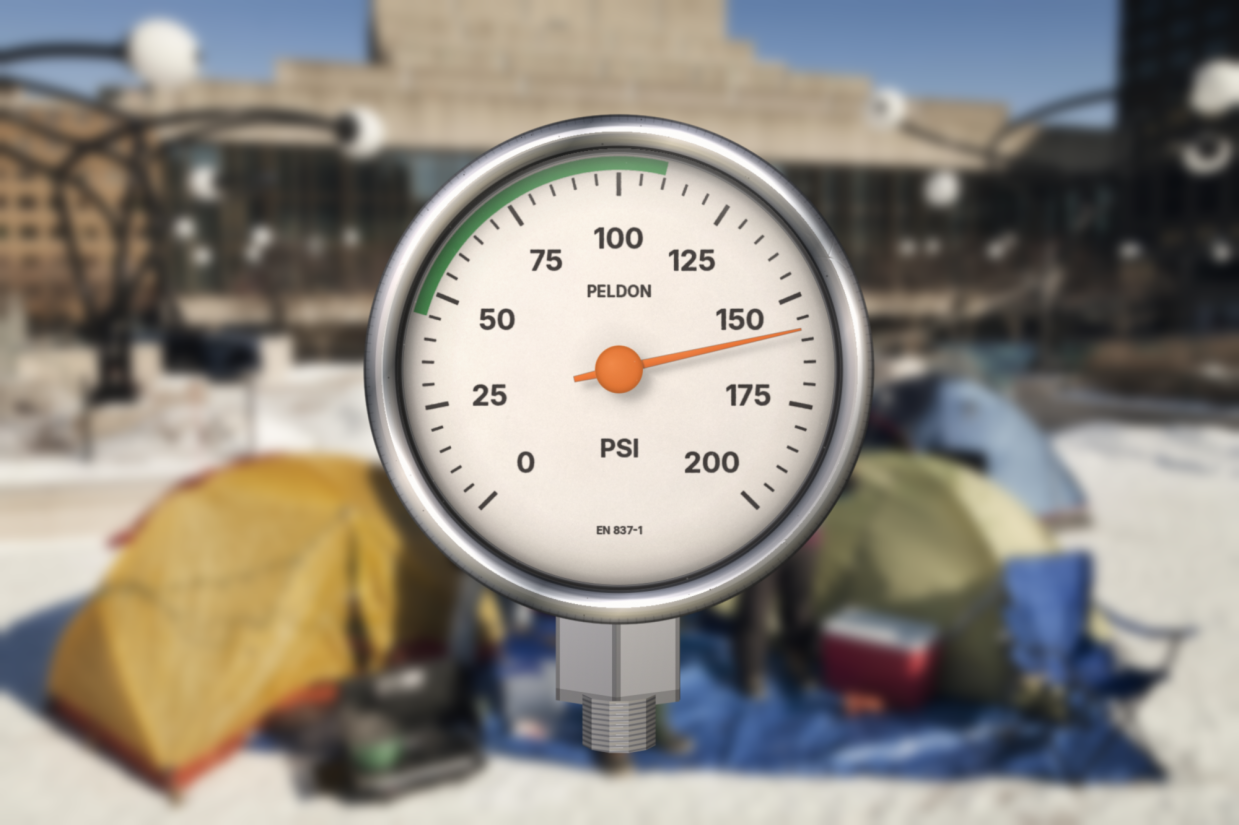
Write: 157.5 psi
